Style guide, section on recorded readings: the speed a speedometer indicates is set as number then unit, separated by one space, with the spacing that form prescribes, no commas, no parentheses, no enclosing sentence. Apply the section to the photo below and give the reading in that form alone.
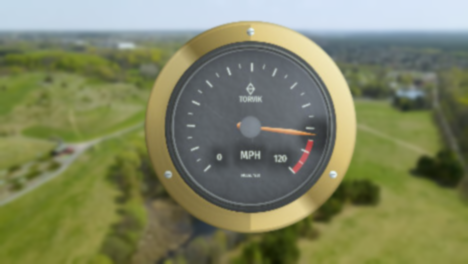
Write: 102.5 mph
